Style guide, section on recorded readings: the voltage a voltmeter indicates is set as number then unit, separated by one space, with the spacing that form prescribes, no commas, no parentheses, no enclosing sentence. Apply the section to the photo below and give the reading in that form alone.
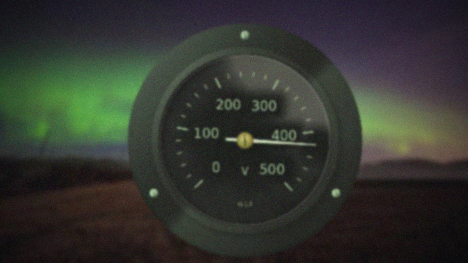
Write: 420 V
